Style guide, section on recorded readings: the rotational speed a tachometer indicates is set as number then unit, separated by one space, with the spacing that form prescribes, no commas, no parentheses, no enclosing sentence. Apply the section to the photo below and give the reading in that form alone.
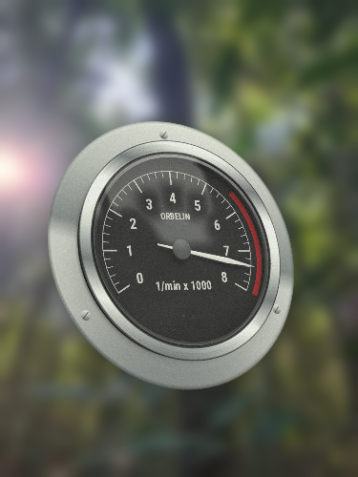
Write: 7400 rpm
